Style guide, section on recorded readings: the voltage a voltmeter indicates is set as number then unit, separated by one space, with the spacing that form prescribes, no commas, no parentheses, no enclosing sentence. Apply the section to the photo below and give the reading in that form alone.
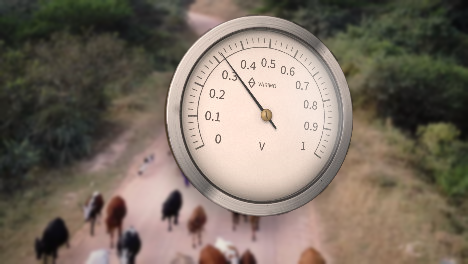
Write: 0.32 V
